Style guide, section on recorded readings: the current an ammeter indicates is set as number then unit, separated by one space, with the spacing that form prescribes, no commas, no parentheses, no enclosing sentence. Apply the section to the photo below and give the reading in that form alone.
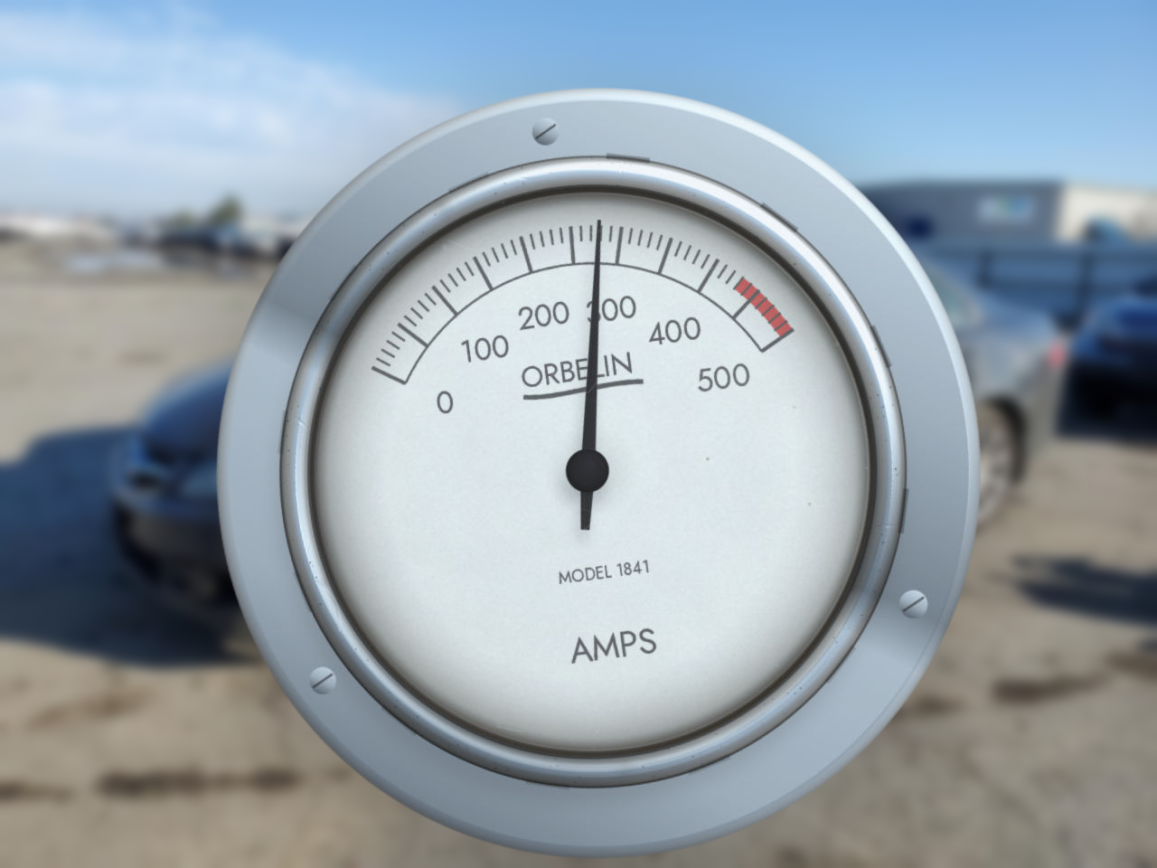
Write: 280 A
